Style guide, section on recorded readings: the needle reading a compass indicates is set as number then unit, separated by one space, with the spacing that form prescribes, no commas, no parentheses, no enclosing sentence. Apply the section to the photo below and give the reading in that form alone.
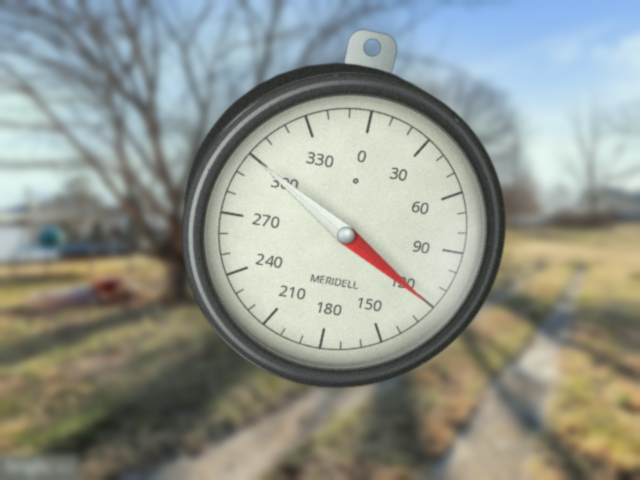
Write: 120 °
